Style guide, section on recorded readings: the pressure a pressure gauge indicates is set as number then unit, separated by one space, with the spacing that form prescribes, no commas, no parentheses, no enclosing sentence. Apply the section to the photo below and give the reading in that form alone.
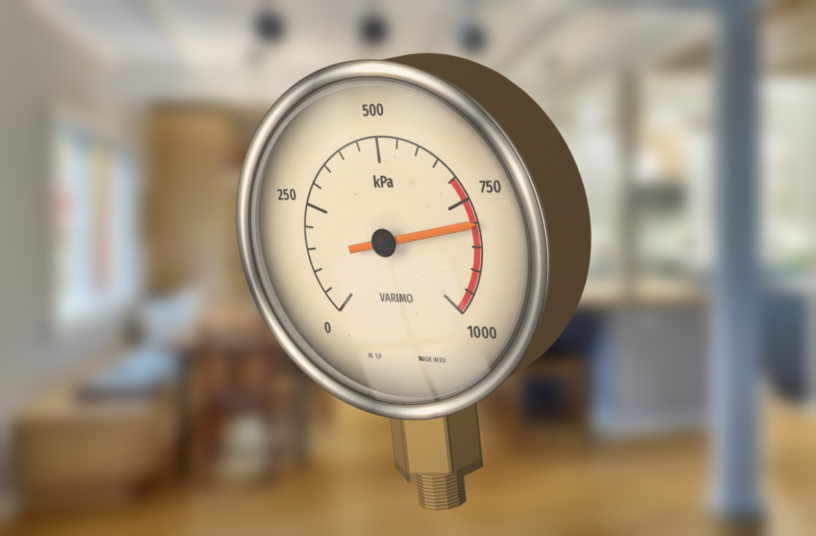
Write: 800 kPa
